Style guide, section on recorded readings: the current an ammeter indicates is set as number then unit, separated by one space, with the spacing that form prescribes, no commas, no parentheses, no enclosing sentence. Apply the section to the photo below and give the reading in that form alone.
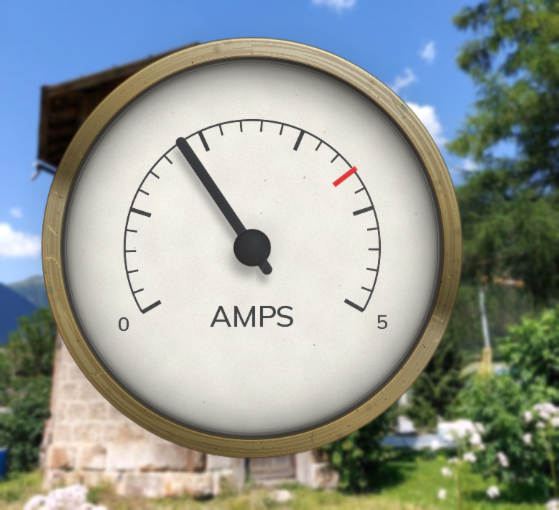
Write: 1.8 A
